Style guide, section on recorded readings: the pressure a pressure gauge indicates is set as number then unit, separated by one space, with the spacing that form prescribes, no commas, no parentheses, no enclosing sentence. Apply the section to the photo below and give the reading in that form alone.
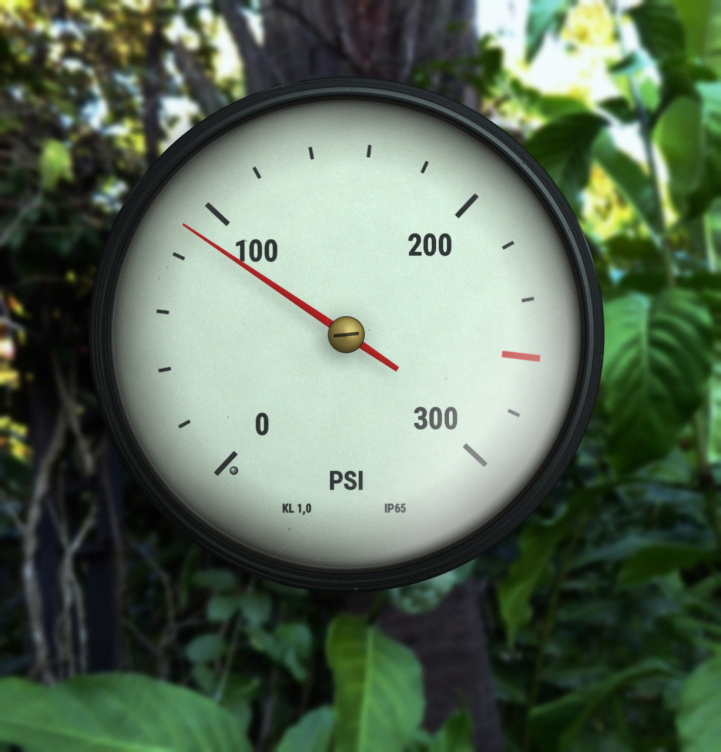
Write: 90 psi
